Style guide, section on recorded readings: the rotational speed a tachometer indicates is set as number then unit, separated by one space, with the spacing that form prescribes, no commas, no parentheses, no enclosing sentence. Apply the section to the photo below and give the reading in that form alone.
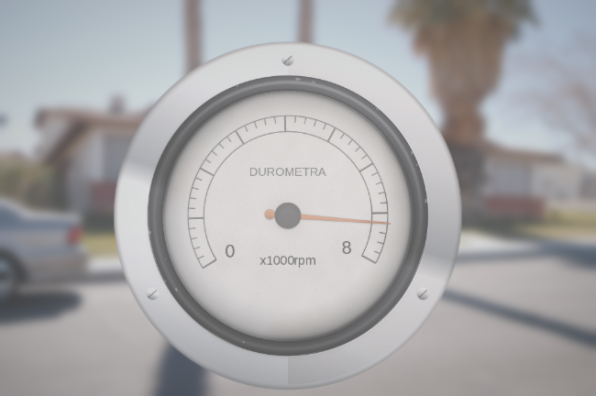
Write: 7200 rpm
